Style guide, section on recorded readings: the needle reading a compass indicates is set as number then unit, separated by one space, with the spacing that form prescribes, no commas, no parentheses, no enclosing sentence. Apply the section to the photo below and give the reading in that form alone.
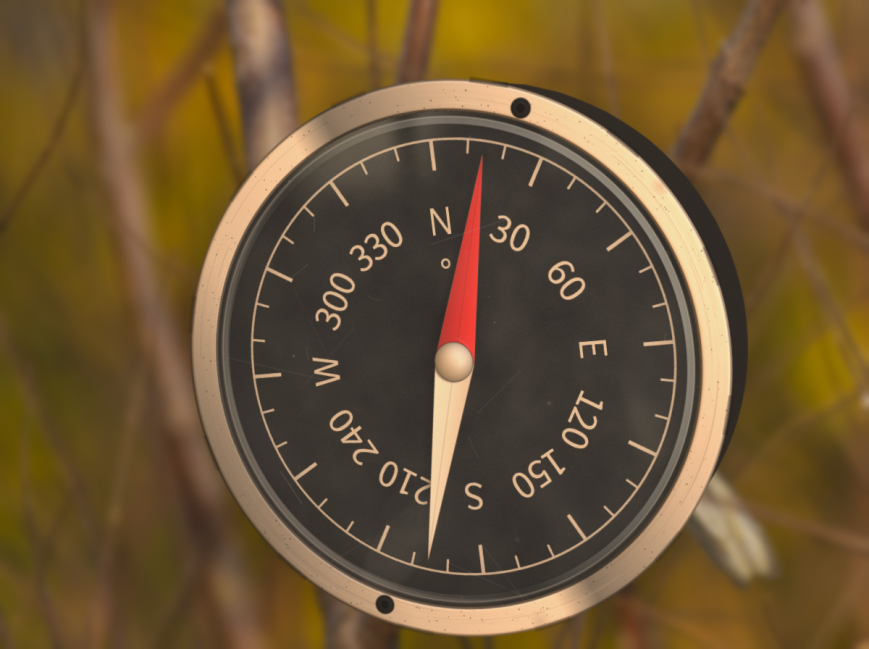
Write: 15 °
